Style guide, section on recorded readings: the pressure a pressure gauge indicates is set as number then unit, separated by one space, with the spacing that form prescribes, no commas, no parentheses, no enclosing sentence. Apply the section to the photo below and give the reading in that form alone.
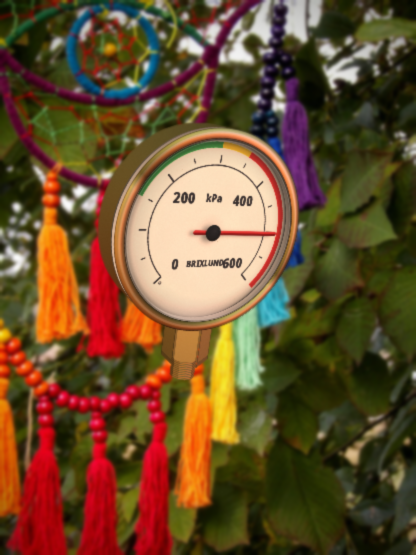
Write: 500 kPa
